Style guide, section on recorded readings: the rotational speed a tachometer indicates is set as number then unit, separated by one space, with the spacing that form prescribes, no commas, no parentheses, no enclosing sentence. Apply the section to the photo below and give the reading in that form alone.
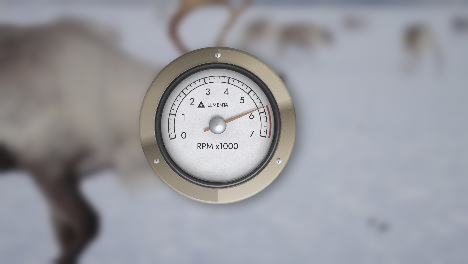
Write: 5800 rpm
